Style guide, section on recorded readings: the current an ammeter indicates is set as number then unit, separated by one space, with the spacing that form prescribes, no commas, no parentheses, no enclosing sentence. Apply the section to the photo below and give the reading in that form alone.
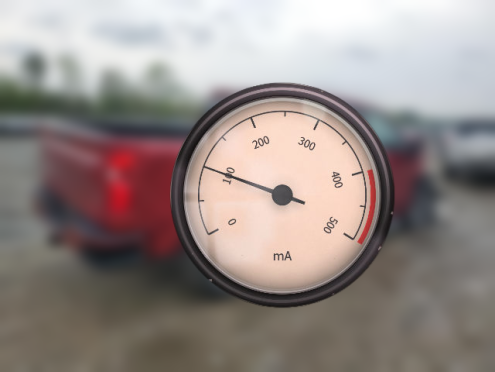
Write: 100 mA
